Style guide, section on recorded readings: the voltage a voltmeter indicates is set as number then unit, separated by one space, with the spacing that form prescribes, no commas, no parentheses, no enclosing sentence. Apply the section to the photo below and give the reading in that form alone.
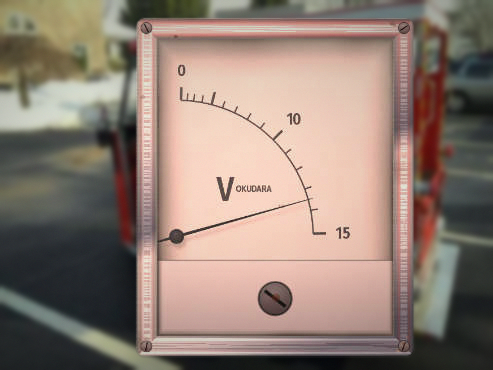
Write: 13.5 V
